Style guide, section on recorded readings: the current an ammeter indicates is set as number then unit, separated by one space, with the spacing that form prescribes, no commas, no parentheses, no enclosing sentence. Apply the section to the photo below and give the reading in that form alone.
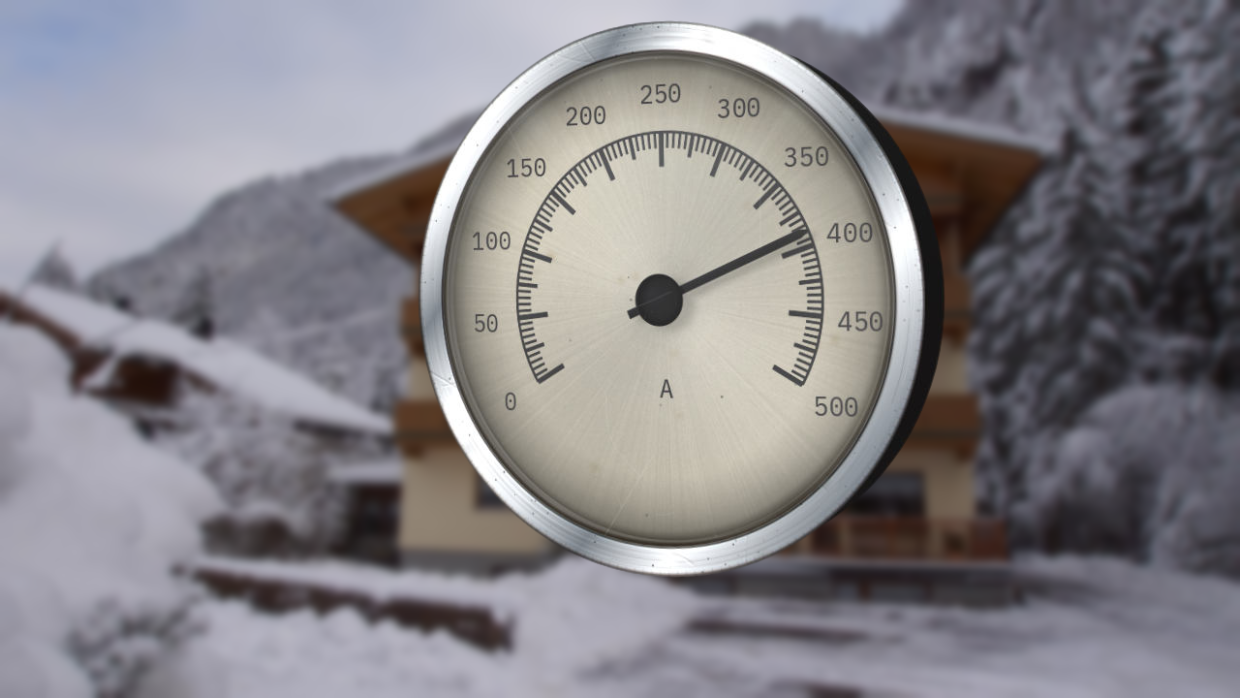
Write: 390 A
